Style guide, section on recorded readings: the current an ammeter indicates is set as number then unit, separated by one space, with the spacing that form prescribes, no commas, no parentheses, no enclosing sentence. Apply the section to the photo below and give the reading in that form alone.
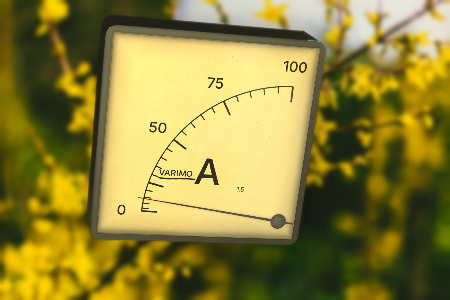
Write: 15 A
